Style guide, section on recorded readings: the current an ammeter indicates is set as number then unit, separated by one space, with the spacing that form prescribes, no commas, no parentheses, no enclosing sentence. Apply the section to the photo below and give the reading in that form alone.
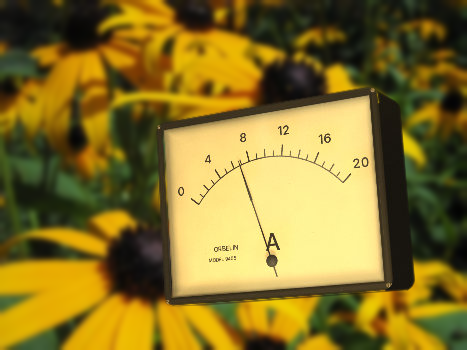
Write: 7 A
